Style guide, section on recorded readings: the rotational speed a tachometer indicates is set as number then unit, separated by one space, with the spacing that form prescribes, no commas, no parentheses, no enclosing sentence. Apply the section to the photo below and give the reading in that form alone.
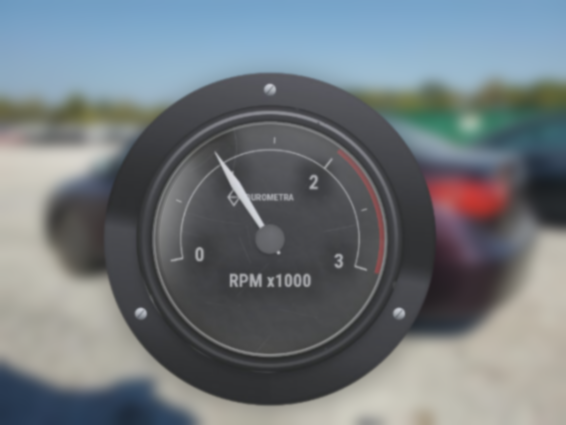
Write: 1000 rpm
